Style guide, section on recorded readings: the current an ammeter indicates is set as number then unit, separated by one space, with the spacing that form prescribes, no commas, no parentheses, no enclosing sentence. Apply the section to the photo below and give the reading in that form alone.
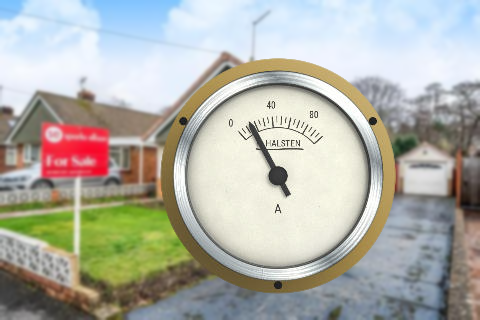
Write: 15 A
